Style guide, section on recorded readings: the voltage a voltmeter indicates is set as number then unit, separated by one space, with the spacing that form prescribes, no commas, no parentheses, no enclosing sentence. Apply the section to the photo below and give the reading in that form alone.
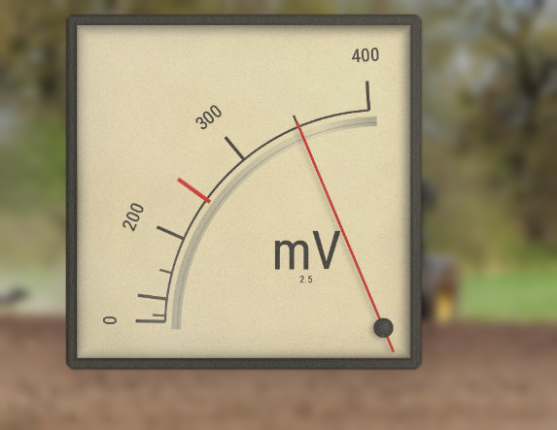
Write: 350 mV
